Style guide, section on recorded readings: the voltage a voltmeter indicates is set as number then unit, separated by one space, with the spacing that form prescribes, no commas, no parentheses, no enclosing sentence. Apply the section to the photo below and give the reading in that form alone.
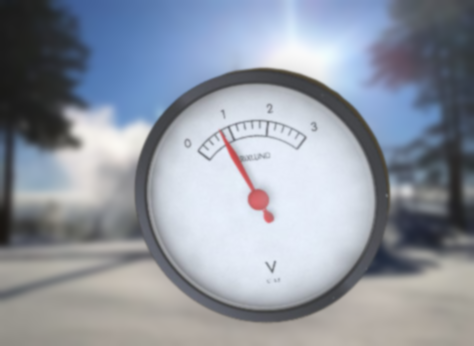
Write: 0.8 V
